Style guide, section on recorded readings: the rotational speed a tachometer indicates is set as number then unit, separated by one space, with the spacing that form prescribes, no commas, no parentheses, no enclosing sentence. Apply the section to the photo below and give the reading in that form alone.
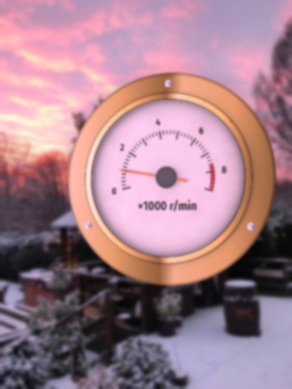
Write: 1000 rpm
